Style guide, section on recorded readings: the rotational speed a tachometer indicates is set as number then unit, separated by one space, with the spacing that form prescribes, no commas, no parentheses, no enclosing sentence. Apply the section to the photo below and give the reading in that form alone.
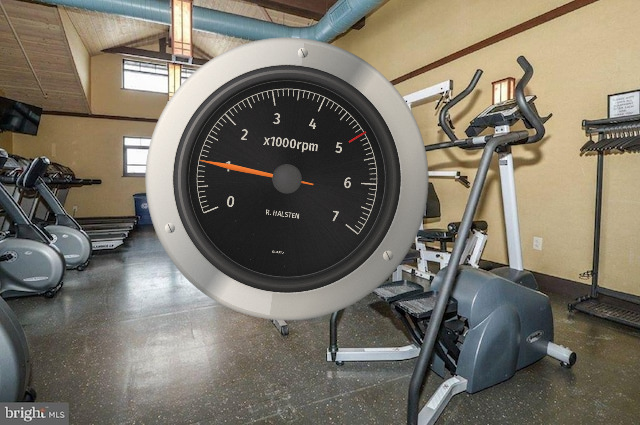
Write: 1000 rpm
